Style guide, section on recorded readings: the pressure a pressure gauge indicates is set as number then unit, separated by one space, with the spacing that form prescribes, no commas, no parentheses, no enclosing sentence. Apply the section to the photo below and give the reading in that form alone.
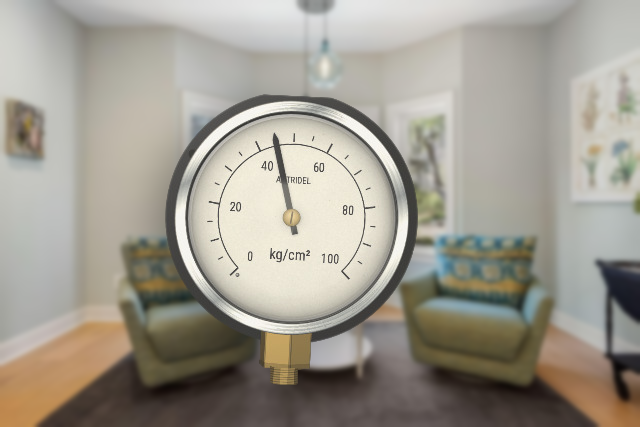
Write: 45 kg/cm²
